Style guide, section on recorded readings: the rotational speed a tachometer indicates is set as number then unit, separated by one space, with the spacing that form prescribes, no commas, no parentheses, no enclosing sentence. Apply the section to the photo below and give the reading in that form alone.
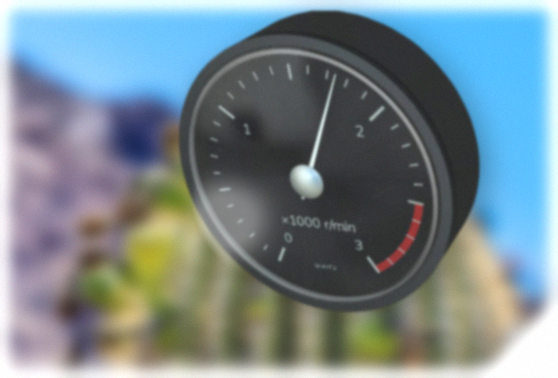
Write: 1750 rpm
